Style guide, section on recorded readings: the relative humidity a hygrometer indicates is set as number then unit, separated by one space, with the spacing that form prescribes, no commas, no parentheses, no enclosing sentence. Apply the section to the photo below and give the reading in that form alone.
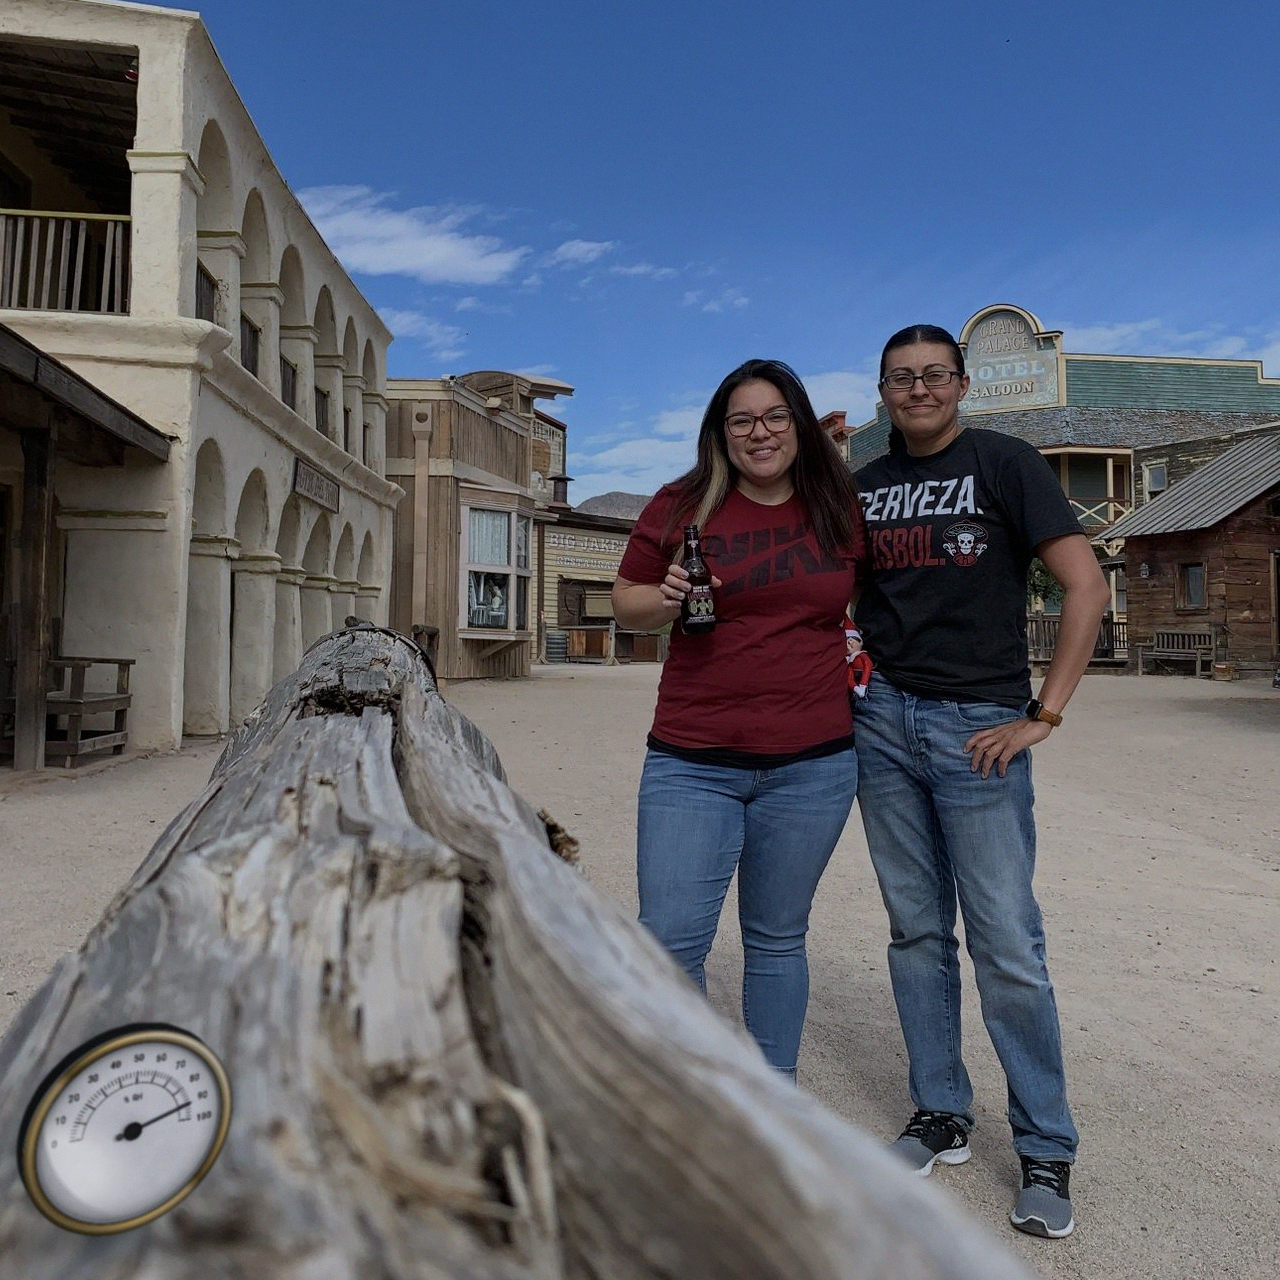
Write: 90 %
